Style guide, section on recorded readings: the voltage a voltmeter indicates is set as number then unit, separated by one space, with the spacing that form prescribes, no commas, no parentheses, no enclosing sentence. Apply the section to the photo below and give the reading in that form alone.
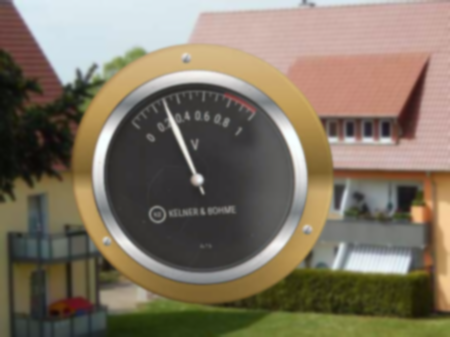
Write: 0.3 V
